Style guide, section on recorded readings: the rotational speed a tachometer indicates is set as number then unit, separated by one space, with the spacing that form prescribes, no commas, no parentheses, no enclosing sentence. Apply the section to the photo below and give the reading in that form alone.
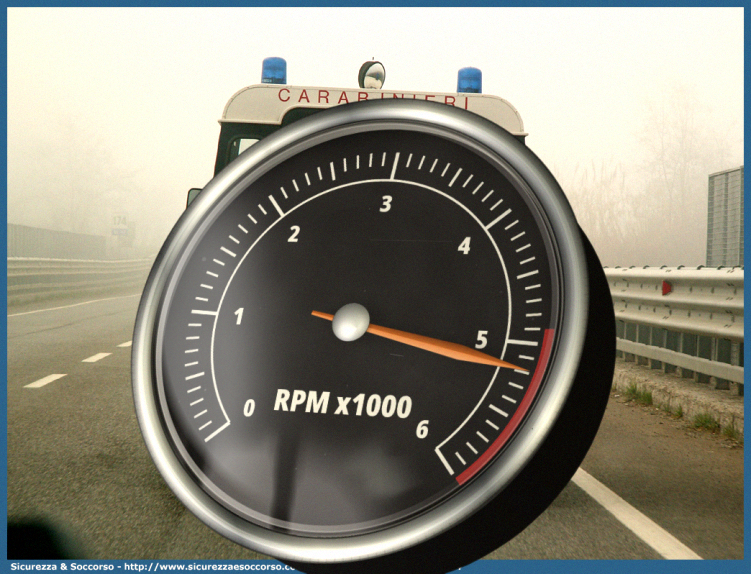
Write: 5200 rpm
